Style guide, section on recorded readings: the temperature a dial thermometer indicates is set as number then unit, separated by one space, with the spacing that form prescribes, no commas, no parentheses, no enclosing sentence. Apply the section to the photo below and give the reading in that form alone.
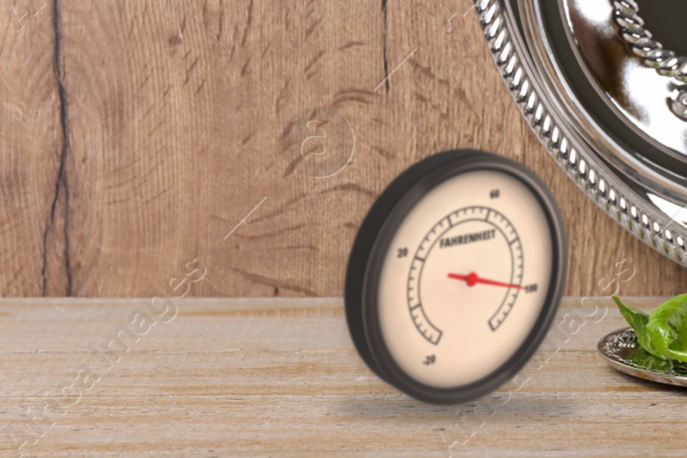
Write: 100 °F
